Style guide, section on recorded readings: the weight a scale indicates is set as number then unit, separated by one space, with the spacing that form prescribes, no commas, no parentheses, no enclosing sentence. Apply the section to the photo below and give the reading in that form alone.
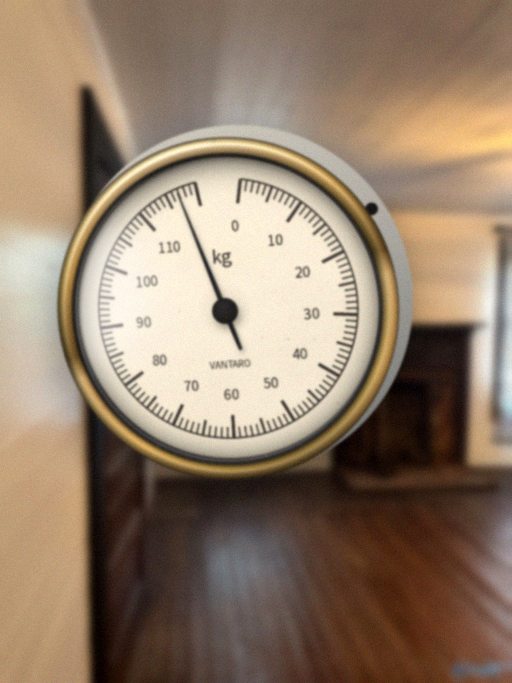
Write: 117 kg
